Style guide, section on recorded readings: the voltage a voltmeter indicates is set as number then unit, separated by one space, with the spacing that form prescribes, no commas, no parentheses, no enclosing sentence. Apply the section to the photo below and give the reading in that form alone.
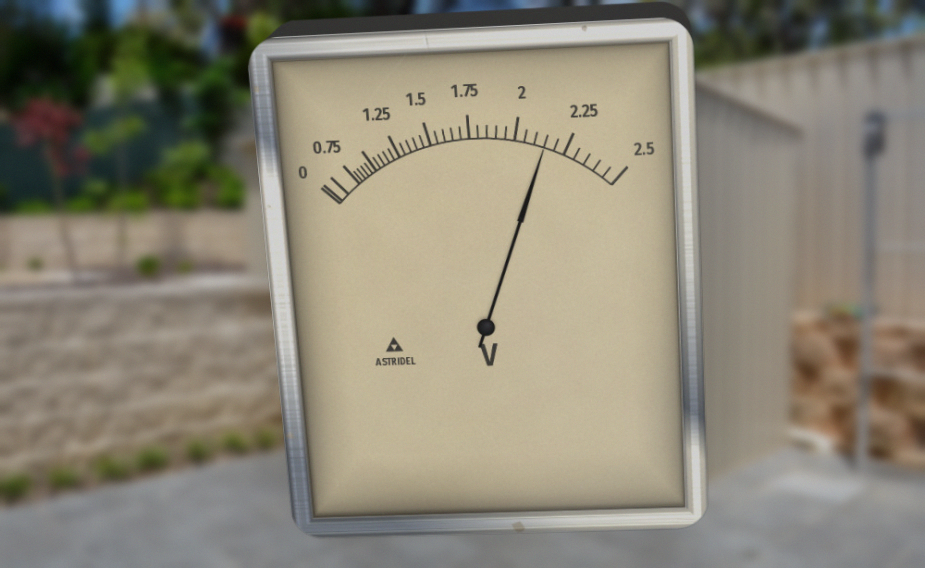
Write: 2.15 V
